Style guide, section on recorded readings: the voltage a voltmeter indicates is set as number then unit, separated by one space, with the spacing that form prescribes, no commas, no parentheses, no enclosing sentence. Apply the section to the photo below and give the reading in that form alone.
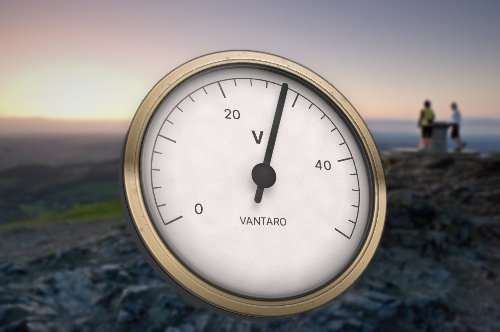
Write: 28 V
